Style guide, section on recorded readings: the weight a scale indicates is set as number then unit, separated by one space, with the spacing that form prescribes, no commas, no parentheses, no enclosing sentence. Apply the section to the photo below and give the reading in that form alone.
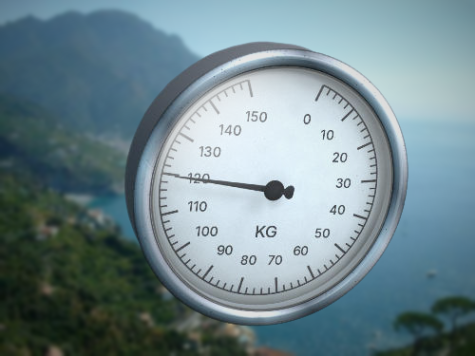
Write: 120 kg
